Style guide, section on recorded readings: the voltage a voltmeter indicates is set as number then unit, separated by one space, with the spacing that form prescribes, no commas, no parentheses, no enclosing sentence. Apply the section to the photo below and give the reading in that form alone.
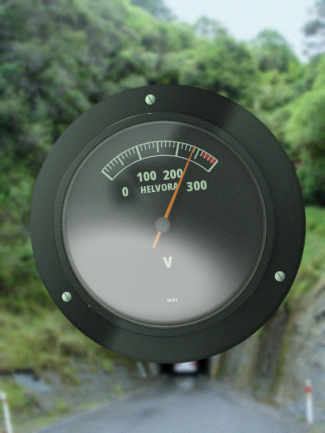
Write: 240 V
